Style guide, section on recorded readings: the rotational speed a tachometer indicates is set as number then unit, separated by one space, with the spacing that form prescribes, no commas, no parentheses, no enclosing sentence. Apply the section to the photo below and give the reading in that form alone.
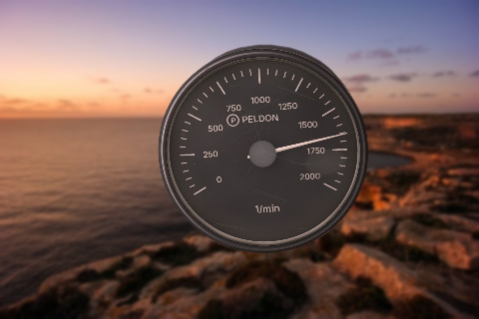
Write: 1650 rpm
